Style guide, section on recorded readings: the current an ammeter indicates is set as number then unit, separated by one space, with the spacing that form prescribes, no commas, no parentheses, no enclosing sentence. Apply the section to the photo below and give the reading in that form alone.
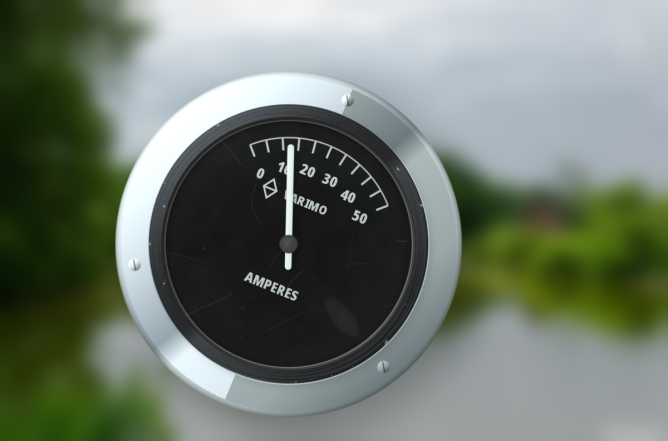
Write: 12.5 A
